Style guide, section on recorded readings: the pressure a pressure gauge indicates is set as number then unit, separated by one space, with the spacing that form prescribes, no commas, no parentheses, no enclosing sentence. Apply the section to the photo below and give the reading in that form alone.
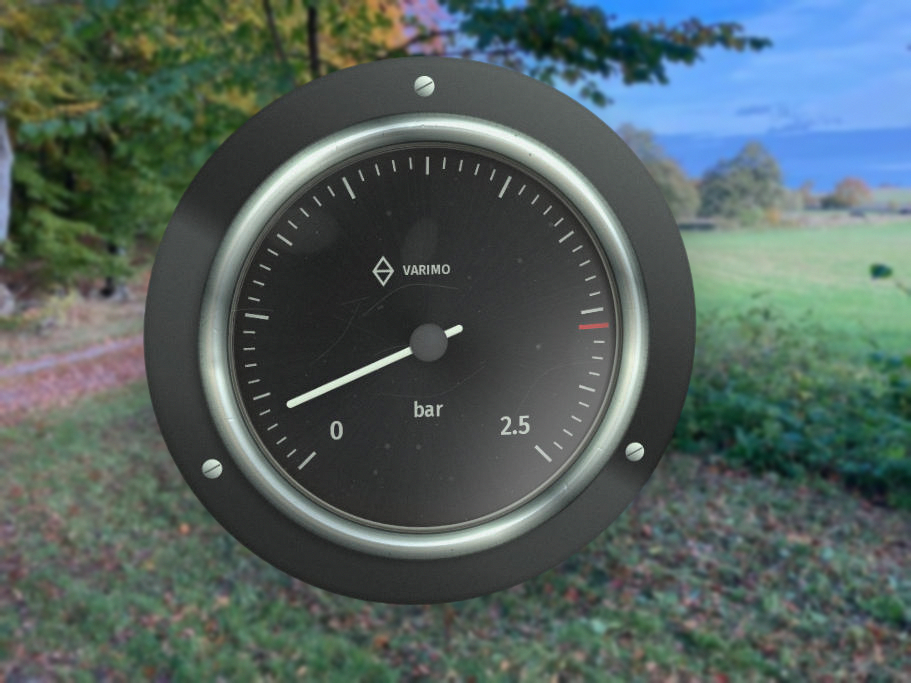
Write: 0.2 bar
